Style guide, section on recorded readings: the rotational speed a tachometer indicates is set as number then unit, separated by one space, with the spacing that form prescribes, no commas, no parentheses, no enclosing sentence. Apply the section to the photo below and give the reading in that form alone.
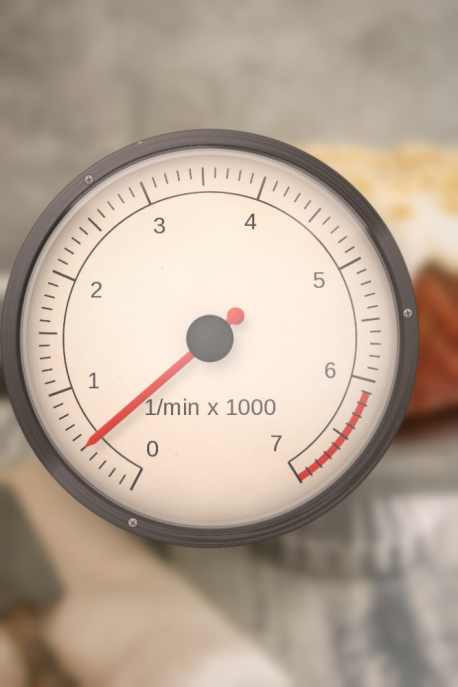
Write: 500 rpm
